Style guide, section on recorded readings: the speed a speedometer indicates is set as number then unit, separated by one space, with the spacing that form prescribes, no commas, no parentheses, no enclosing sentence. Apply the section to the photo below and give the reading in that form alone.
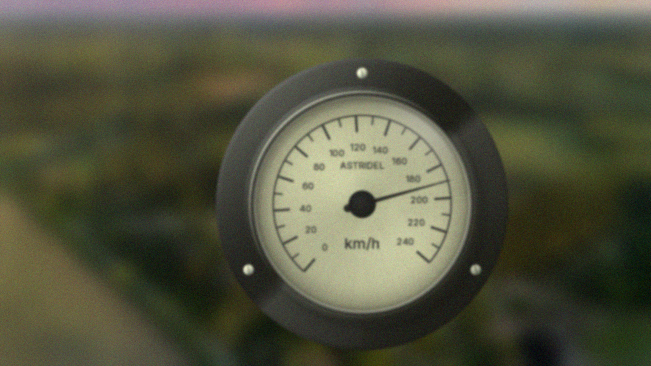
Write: 190 km/h
